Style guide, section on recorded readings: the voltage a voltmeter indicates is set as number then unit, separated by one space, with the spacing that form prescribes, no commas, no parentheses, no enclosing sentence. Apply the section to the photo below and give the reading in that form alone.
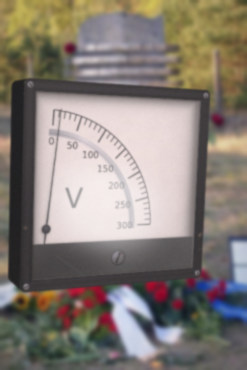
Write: 10 V
